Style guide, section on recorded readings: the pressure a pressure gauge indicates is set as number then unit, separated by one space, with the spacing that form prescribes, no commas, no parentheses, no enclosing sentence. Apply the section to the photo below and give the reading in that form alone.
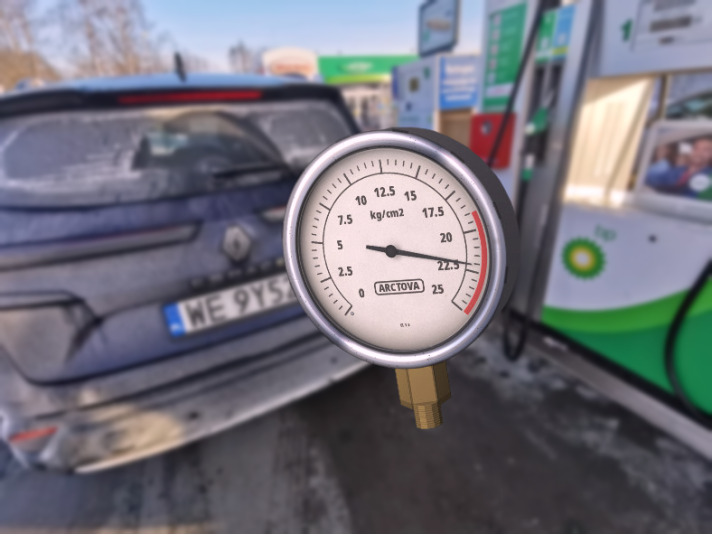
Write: 22 kg/cm²
